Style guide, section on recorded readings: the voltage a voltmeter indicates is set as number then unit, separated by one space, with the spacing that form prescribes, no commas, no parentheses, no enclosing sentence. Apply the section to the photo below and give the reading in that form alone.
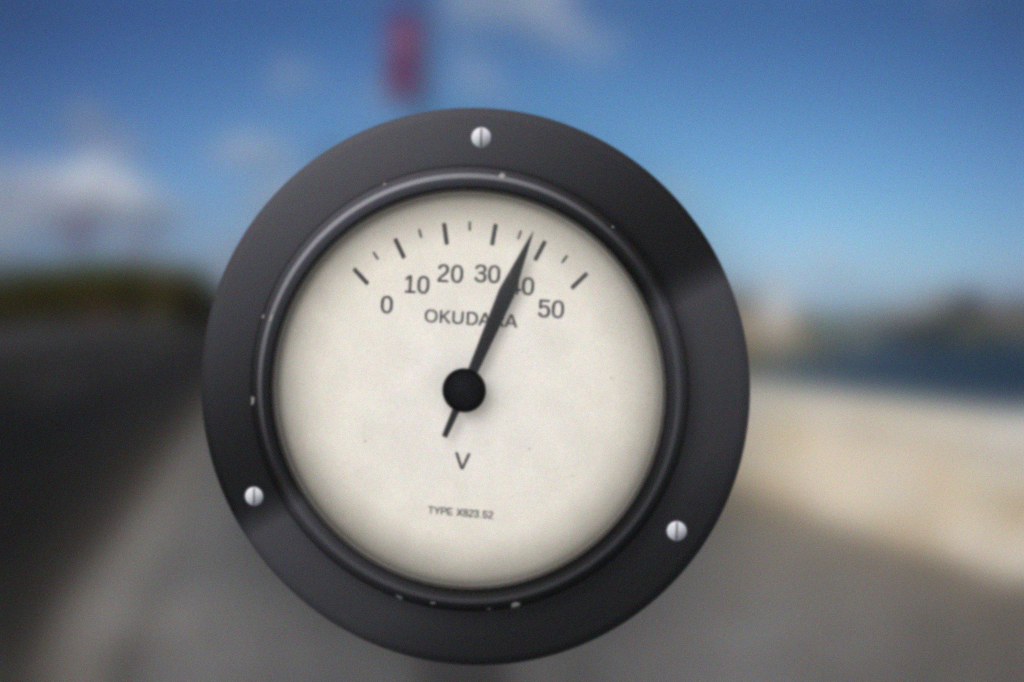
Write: 37.5 V
